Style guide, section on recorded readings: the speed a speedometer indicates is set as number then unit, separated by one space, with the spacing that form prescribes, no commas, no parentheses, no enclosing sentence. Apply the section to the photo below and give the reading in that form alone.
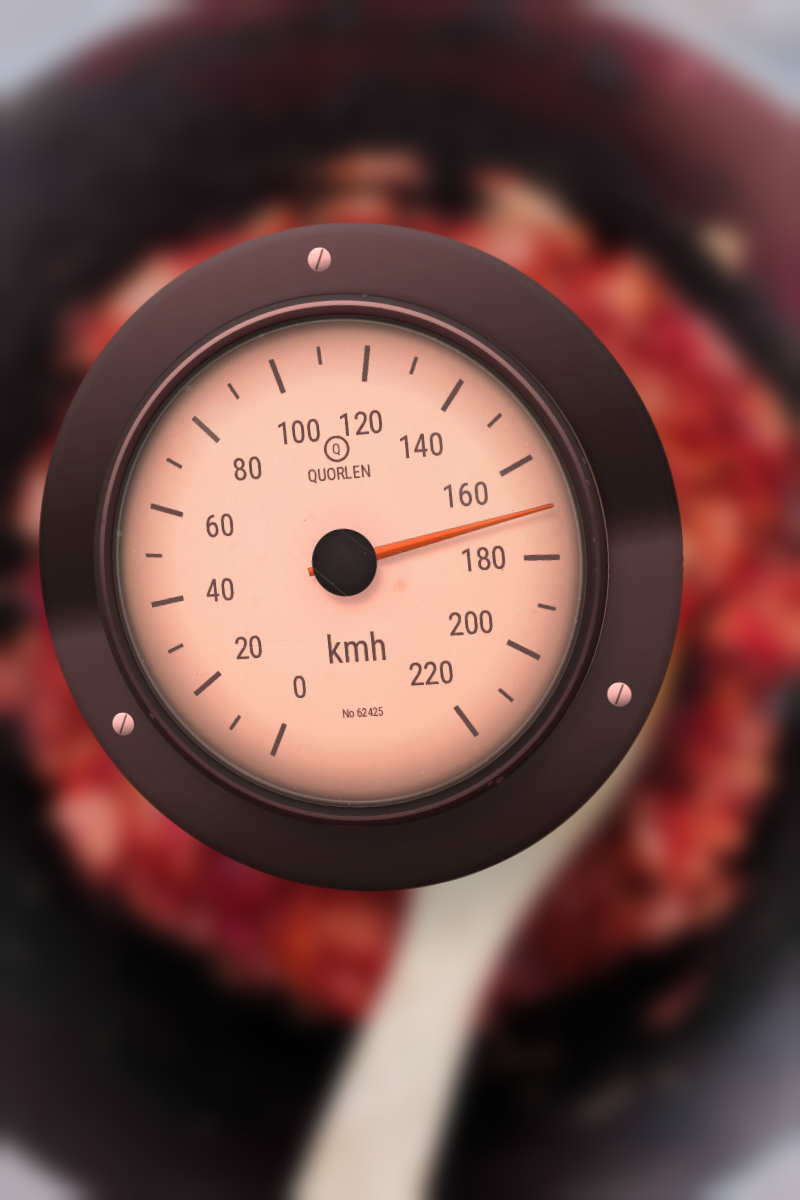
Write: 170 km/h
